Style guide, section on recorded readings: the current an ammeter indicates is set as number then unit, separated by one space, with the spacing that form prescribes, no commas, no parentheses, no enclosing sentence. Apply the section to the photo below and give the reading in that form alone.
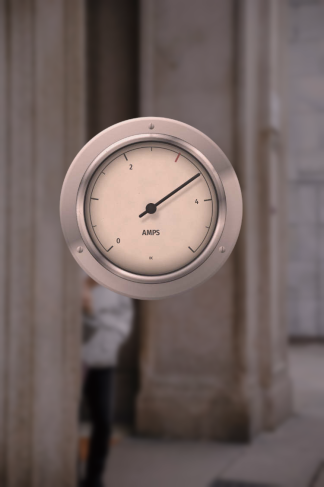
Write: 3.5 A
